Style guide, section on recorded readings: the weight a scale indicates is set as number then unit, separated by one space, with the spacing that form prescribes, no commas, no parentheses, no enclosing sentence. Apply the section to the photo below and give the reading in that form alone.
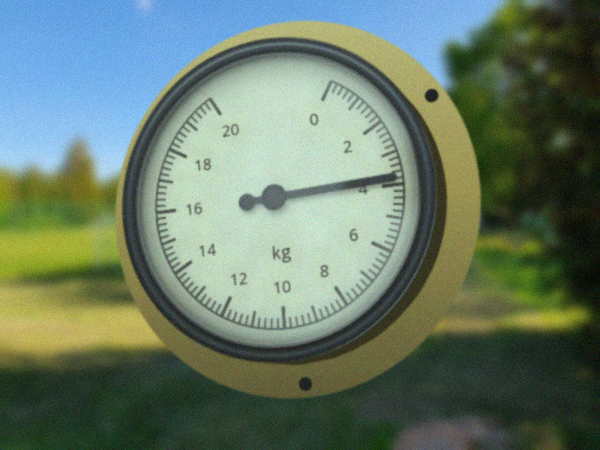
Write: 3.8 kg
